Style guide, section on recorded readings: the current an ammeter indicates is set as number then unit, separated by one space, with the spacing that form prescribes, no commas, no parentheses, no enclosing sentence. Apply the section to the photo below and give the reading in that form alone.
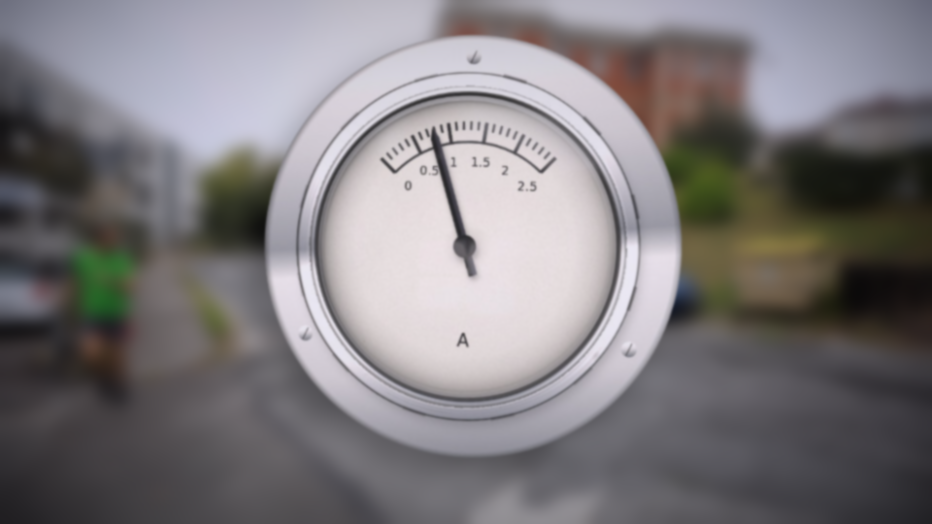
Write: 0.8 A
